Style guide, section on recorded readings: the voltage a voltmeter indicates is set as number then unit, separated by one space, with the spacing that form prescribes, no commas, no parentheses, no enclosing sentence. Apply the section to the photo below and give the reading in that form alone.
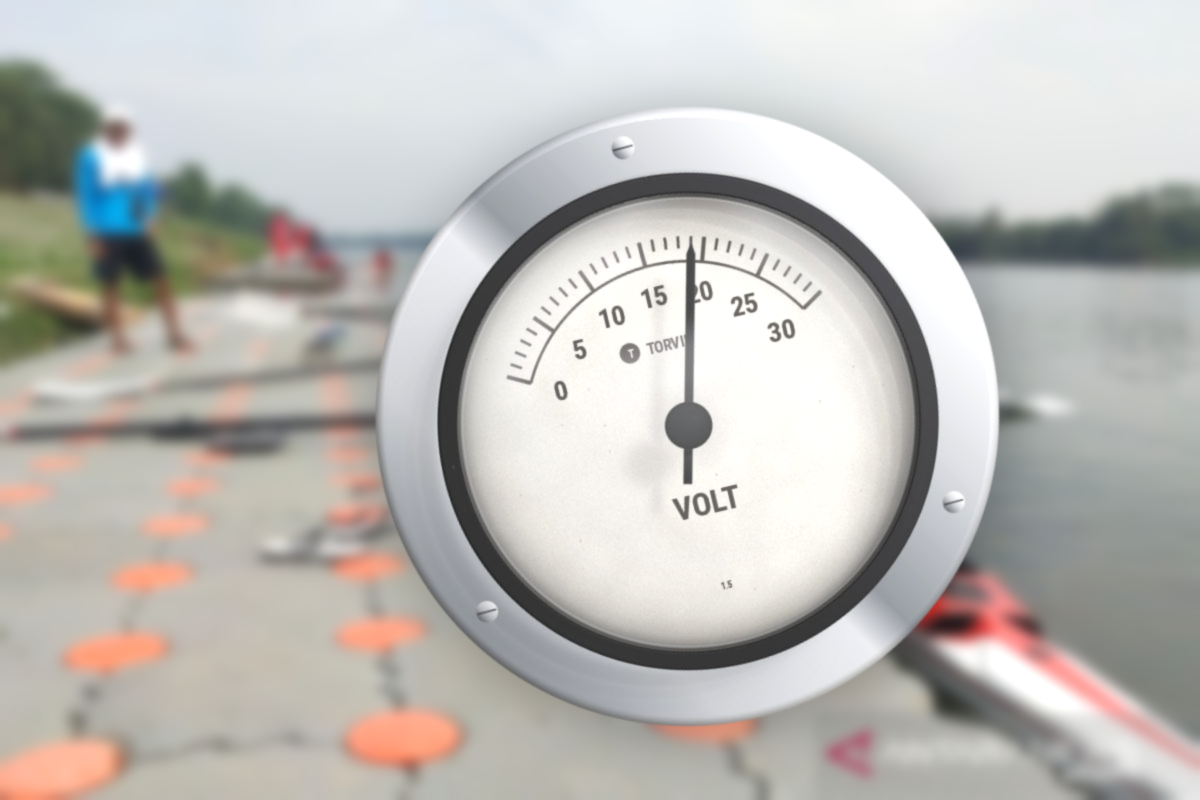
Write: 19 V
